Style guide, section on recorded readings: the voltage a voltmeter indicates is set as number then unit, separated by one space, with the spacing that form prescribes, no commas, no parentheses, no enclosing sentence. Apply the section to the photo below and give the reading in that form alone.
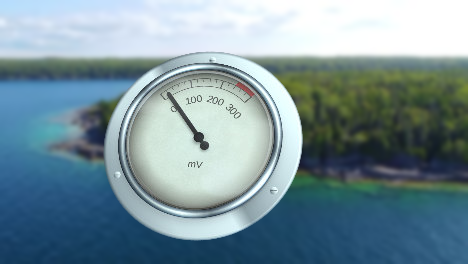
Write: 20 mV
